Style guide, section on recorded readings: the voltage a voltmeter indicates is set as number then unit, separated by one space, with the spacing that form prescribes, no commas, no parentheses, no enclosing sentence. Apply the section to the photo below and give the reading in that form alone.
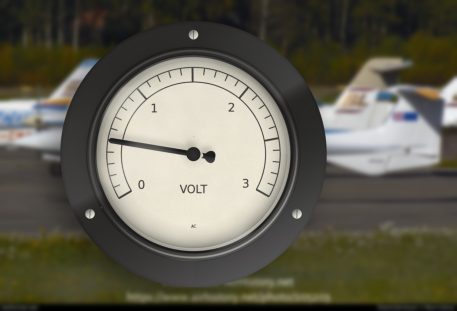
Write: 0.5 V
